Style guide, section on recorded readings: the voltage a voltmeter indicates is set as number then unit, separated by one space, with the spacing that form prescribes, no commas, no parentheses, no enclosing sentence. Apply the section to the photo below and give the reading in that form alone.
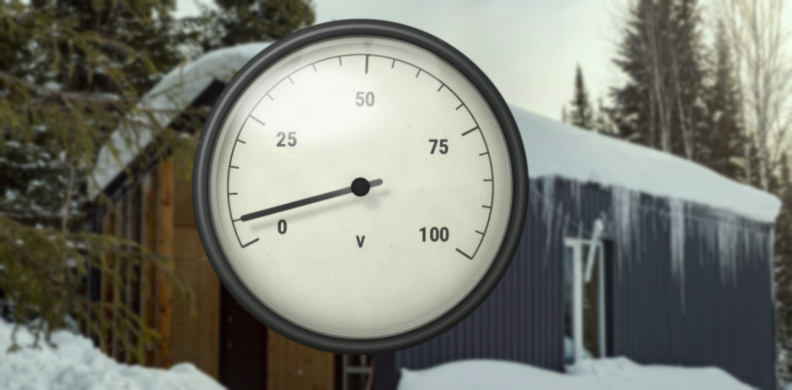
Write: 5 V
